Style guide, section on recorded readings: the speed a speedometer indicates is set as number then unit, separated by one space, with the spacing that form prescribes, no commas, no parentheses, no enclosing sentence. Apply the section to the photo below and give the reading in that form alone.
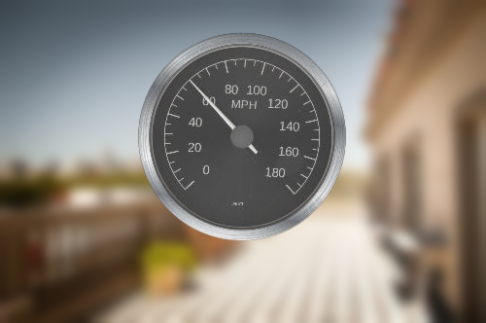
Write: 60 mph
